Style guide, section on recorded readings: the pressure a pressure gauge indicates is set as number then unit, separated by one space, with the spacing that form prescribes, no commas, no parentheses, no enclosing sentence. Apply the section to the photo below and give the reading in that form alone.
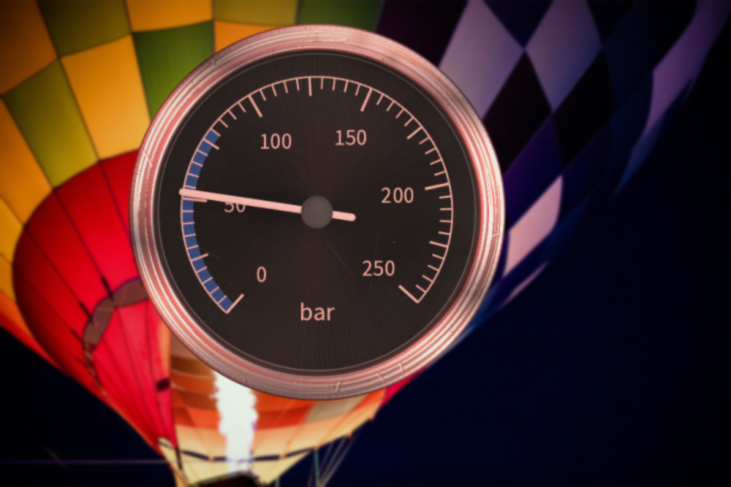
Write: 52.5 bar
